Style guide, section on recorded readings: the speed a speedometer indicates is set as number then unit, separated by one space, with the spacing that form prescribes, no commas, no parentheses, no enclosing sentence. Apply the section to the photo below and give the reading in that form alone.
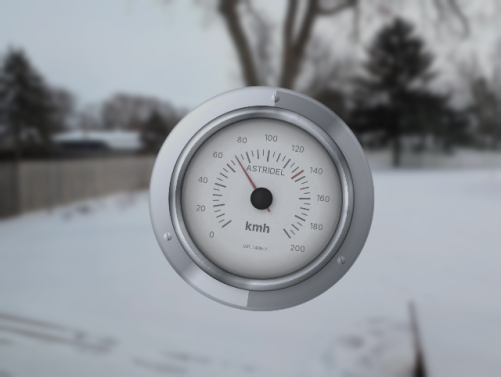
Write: 70 km/h
